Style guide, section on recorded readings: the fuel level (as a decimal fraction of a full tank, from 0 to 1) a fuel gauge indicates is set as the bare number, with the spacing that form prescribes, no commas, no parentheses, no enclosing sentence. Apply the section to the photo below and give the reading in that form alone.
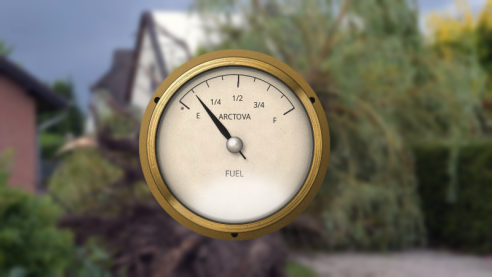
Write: 0.125
